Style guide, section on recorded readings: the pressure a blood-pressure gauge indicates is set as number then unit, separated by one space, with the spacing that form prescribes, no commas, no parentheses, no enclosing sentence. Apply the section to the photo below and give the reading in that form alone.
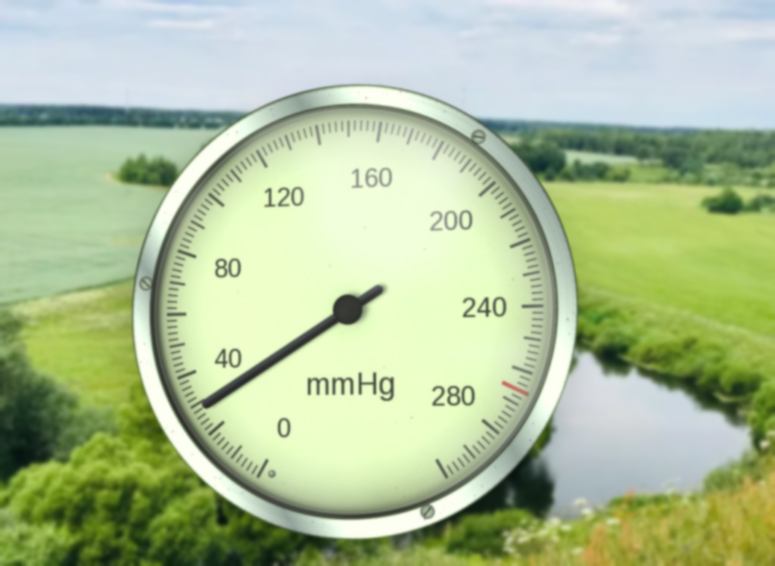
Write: 28 mmHg
